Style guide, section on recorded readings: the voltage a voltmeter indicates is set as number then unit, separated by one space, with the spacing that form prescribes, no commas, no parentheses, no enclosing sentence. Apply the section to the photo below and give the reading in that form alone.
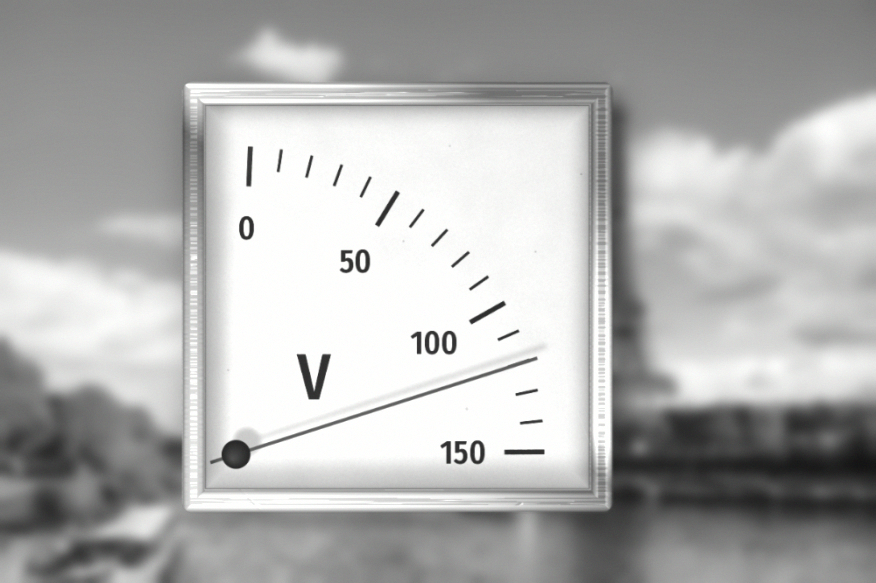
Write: 120 V
